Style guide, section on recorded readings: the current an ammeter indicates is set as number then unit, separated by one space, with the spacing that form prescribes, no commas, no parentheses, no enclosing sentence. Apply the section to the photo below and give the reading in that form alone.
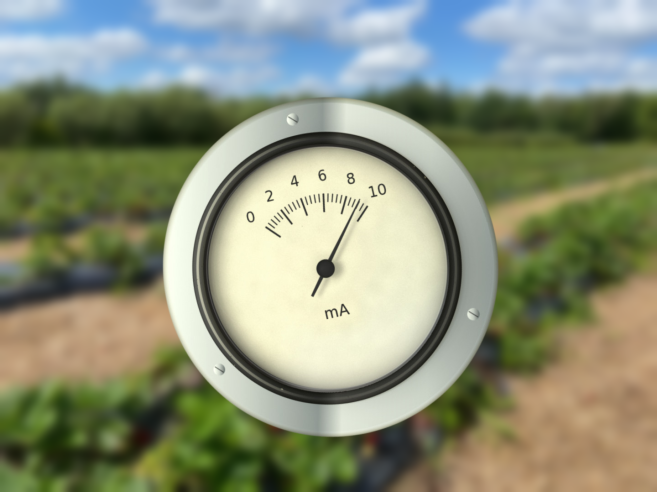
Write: 9.2 mA
